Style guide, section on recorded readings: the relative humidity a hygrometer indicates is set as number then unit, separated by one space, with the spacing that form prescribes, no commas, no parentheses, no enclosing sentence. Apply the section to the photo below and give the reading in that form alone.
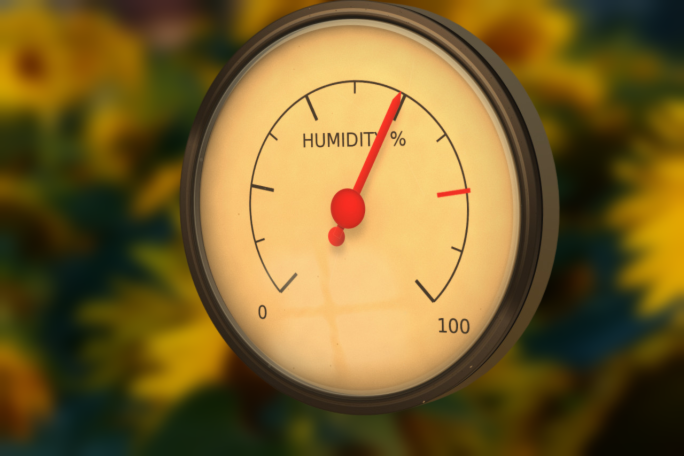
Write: 60 %
